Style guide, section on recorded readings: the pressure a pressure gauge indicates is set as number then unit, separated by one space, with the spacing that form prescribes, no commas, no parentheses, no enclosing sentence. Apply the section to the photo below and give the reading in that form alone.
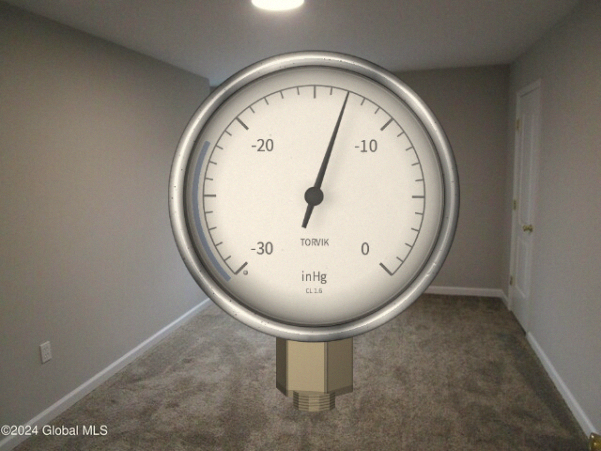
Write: -13 inHg
